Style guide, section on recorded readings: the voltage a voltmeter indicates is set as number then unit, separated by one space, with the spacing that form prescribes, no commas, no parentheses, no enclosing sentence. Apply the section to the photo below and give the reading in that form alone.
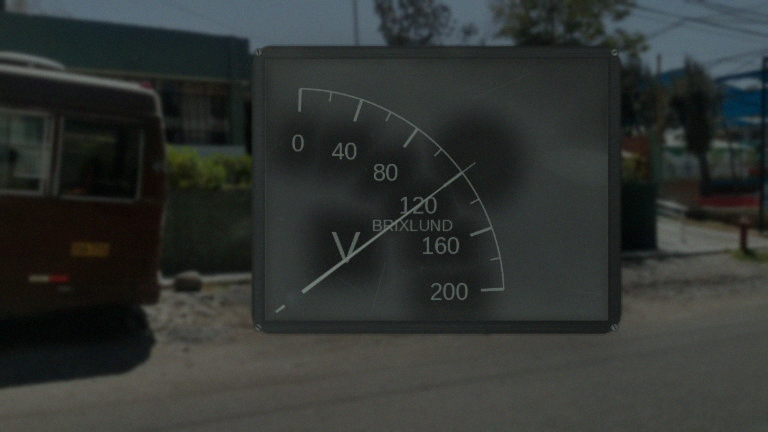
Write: 120 V
